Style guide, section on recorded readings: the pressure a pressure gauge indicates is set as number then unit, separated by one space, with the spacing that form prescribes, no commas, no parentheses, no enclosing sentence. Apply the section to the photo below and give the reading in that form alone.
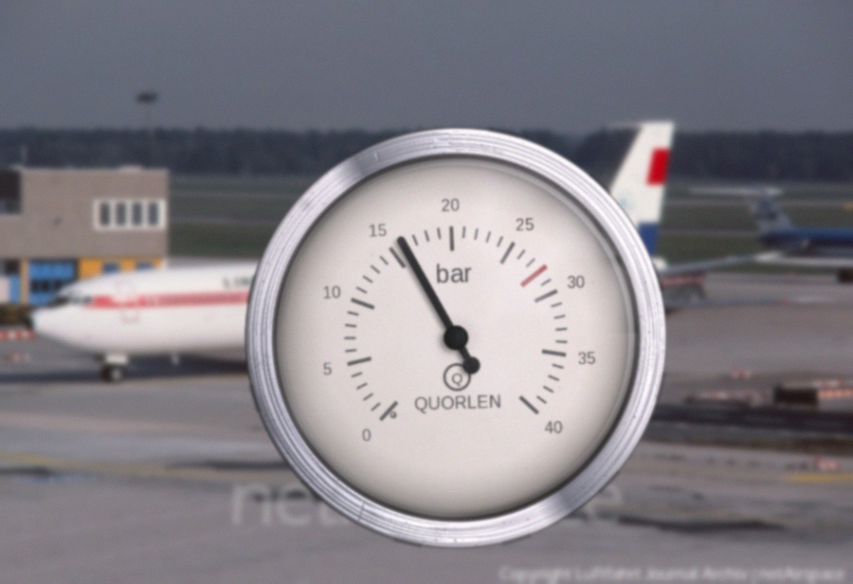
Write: 16 bar
